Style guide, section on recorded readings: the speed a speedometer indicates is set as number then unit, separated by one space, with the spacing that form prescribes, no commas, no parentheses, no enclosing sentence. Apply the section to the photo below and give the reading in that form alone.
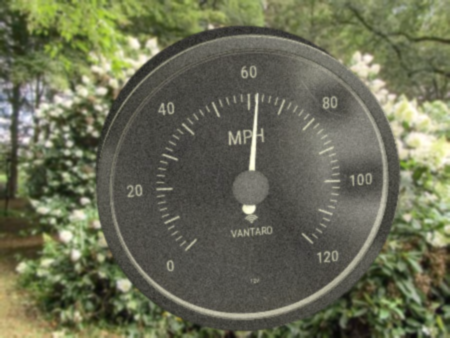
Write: 62 mph
